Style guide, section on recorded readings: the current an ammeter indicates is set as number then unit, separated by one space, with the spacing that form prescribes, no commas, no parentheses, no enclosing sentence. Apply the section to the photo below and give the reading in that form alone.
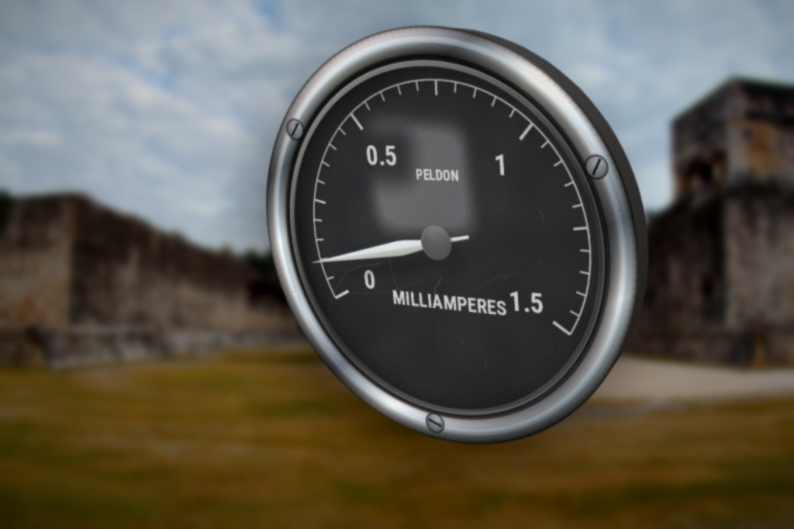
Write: 0.1 mA
